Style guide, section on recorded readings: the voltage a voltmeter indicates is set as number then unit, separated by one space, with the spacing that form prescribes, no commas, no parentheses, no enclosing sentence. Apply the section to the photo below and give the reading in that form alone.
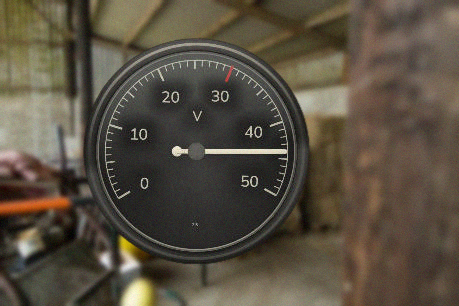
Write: 44 V
